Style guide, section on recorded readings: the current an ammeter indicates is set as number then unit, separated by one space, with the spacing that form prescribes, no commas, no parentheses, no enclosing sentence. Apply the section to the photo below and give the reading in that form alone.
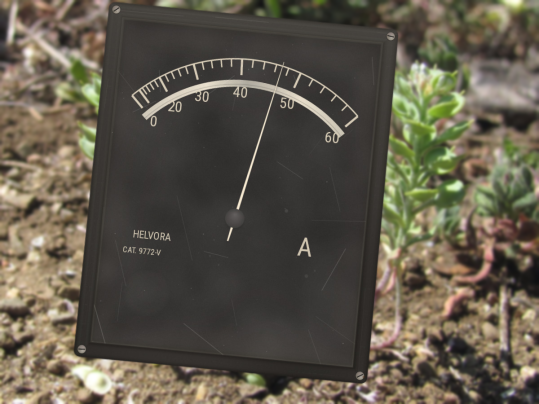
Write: 47 A
